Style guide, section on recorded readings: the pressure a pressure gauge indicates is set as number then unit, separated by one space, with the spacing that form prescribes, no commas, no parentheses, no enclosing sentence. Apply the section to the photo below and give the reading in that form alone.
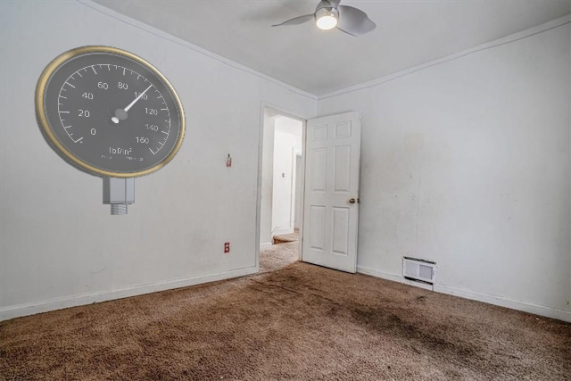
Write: 100 psi
